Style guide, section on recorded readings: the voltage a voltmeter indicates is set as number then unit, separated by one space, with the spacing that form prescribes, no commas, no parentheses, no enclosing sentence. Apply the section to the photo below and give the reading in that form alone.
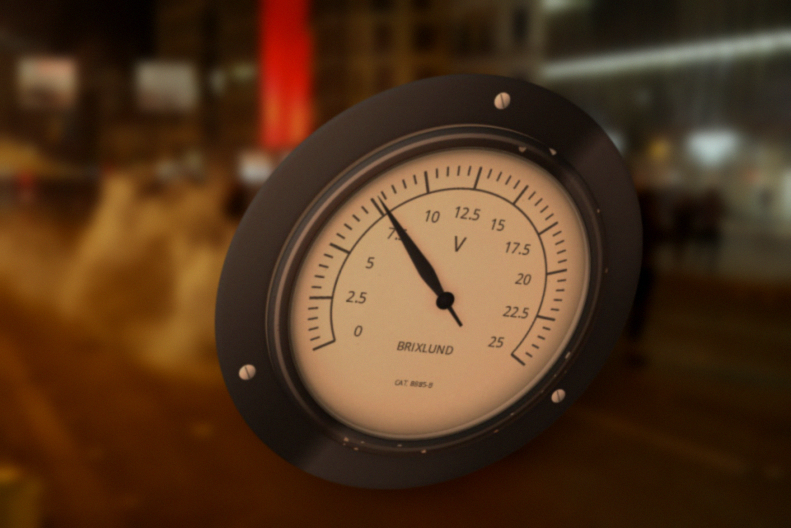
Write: 7.75 V
